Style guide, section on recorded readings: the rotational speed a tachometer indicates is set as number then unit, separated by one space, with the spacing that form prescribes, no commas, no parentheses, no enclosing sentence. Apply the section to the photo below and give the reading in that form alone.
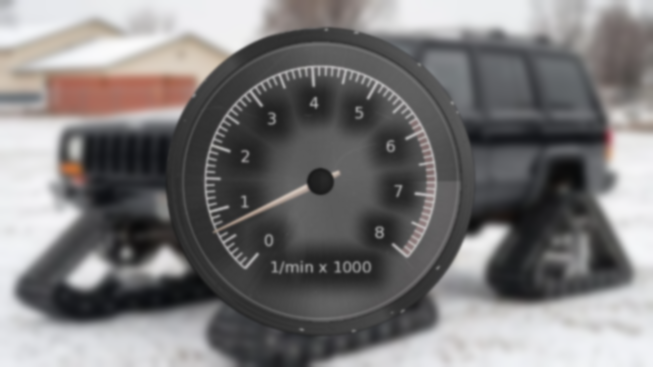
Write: 700 rpm
